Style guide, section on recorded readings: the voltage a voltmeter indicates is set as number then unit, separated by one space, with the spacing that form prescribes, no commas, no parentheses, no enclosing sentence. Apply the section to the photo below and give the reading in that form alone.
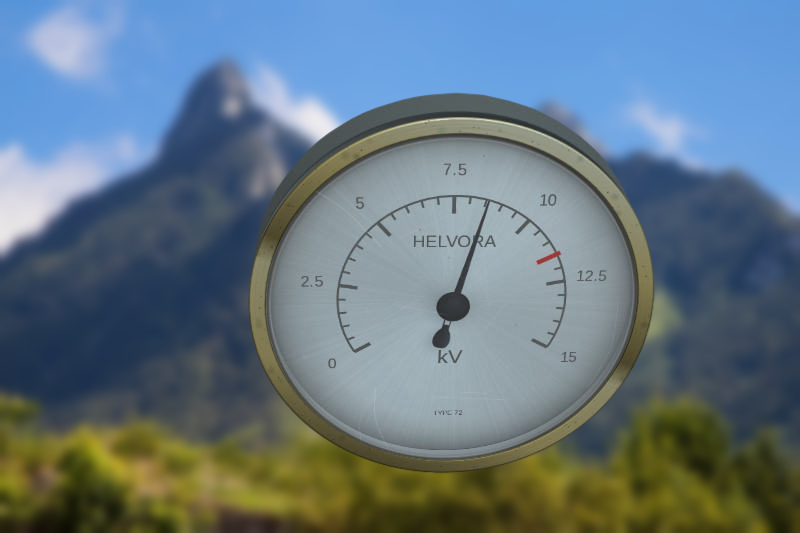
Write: 8.5 kV
